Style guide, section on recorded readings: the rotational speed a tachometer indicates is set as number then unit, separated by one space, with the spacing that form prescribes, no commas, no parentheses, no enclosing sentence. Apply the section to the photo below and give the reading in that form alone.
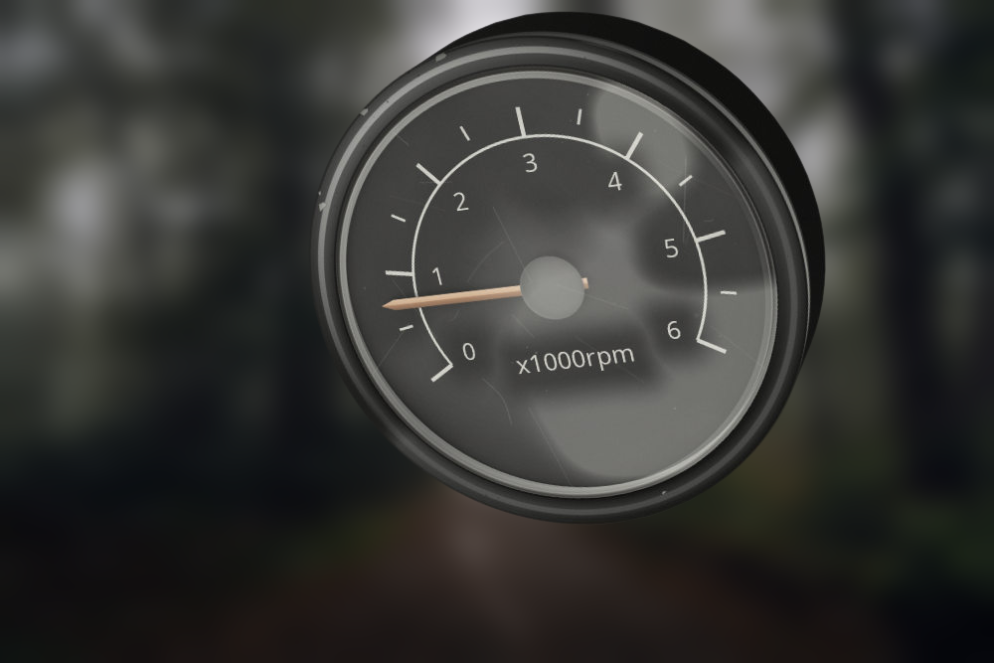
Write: 750 rpm
